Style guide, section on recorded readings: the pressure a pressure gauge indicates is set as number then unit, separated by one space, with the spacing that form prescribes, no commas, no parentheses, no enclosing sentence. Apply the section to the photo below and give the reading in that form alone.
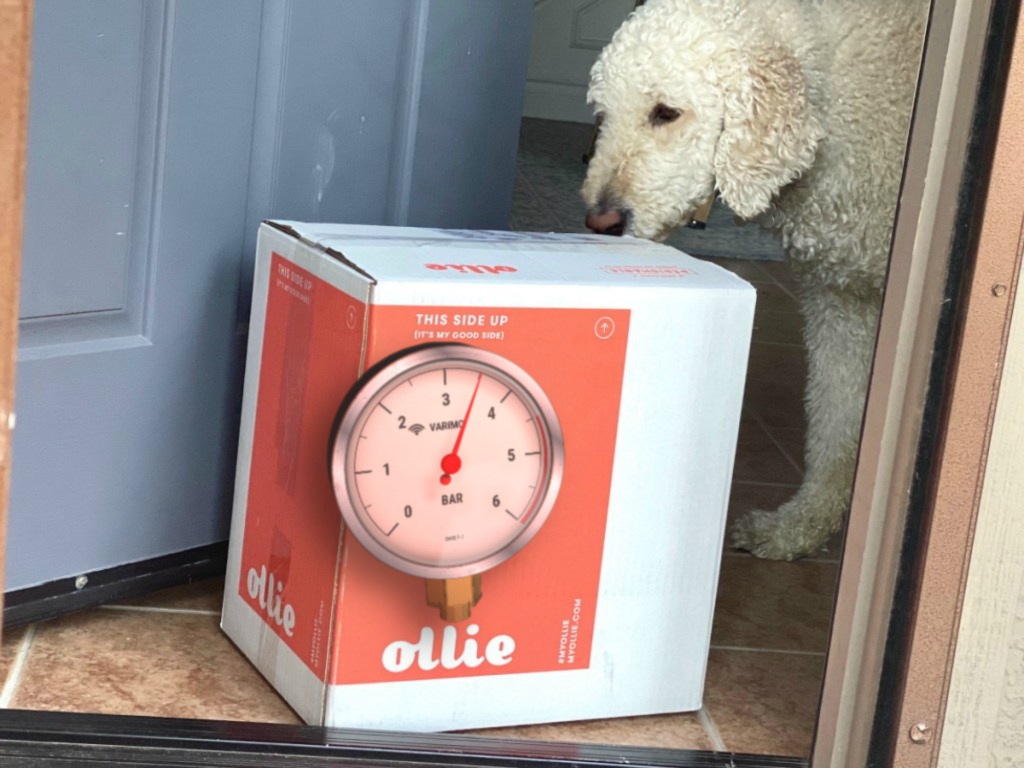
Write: 3.5 bar
